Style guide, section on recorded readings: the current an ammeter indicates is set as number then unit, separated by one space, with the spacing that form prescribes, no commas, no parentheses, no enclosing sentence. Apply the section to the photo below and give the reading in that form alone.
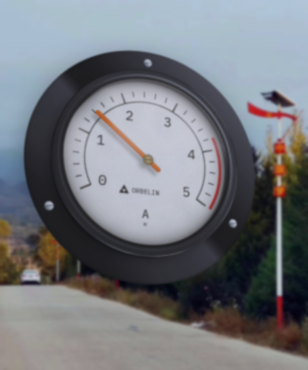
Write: 1.4 A
